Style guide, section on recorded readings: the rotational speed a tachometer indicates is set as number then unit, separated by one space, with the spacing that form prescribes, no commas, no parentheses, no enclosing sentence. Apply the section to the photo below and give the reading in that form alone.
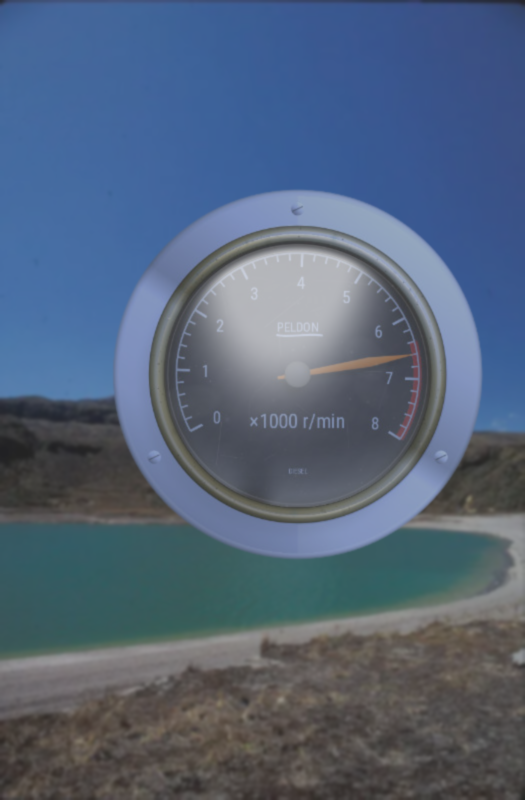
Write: 6600 rpm
